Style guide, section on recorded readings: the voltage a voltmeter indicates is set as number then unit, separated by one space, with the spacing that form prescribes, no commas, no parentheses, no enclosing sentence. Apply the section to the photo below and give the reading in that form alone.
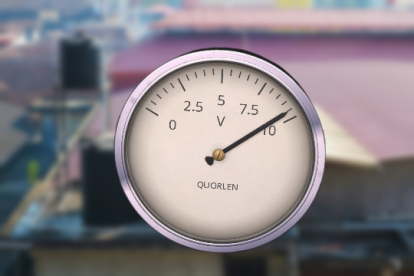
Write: 9.5 V
